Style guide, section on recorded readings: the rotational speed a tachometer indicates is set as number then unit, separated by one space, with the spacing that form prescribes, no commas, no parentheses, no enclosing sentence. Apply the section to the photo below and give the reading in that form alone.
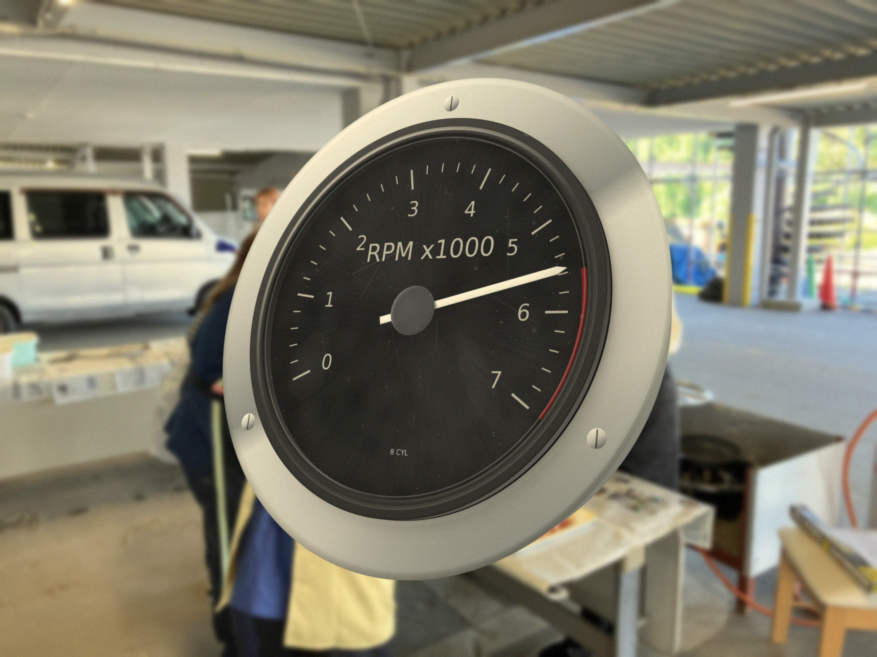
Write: 5600 rpm
